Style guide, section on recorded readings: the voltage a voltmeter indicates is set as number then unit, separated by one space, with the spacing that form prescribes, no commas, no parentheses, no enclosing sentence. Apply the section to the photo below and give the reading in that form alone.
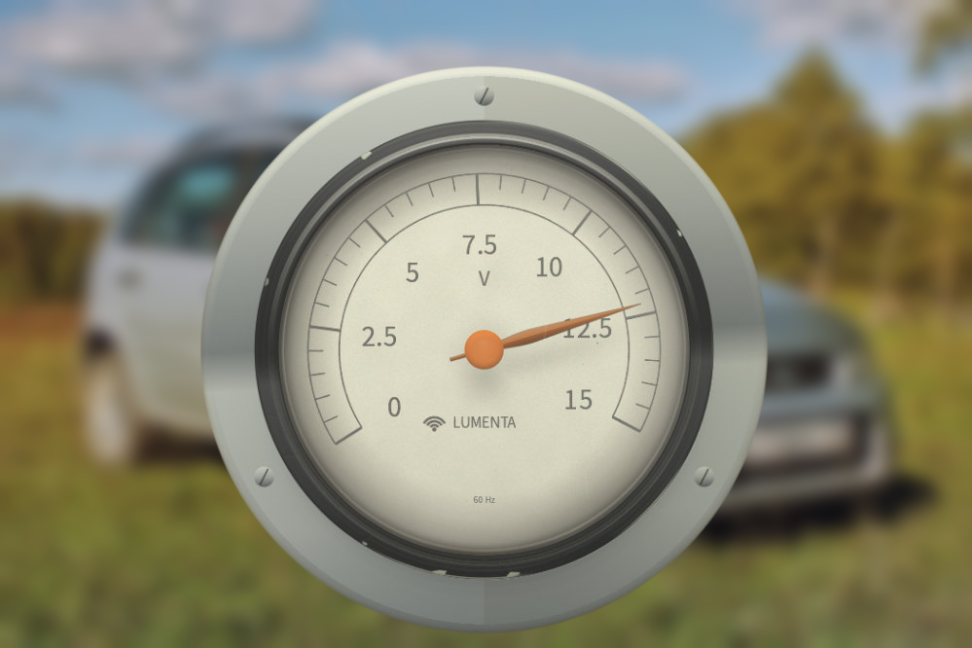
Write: 12.25 V
